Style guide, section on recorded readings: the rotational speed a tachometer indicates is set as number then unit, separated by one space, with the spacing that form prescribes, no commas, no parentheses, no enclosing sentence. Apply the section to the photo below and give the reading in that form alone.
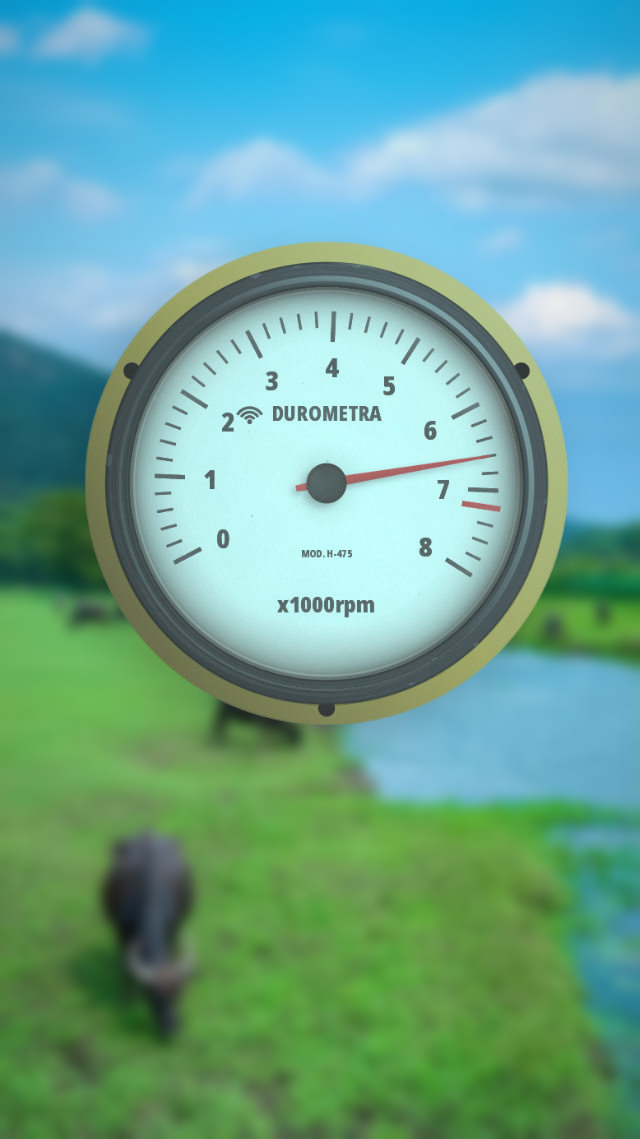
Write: 6600 rpm
